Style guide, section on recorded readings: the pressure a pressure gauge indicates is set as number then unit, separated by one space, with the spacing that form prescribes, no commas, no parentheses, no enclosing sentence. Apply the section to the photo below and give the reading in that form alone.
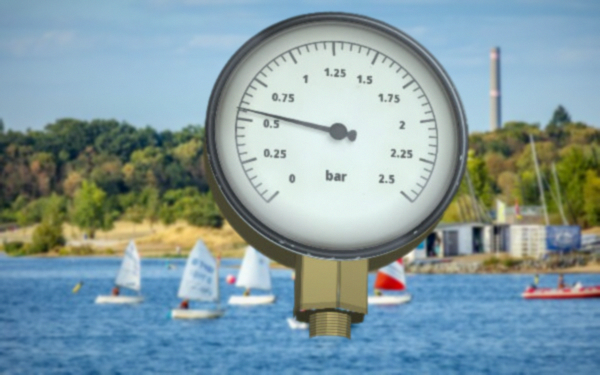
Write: 0.55 bar
